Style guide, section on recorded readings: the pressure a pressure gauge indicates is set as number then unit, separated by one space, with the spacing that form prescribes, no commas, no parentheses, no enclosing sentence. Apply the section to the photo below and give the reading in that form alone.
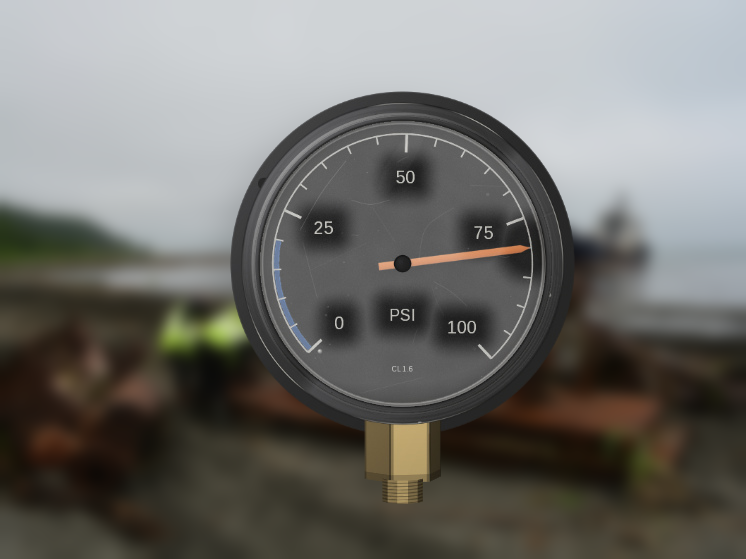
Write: 80 psi
